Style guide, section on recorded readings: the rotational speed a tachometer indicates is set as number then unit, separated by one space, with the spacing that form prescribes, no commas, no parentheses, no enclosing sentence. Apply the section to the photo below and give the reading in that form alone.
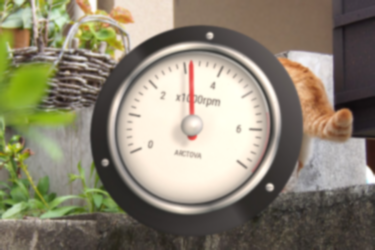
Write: 3200 rpm
